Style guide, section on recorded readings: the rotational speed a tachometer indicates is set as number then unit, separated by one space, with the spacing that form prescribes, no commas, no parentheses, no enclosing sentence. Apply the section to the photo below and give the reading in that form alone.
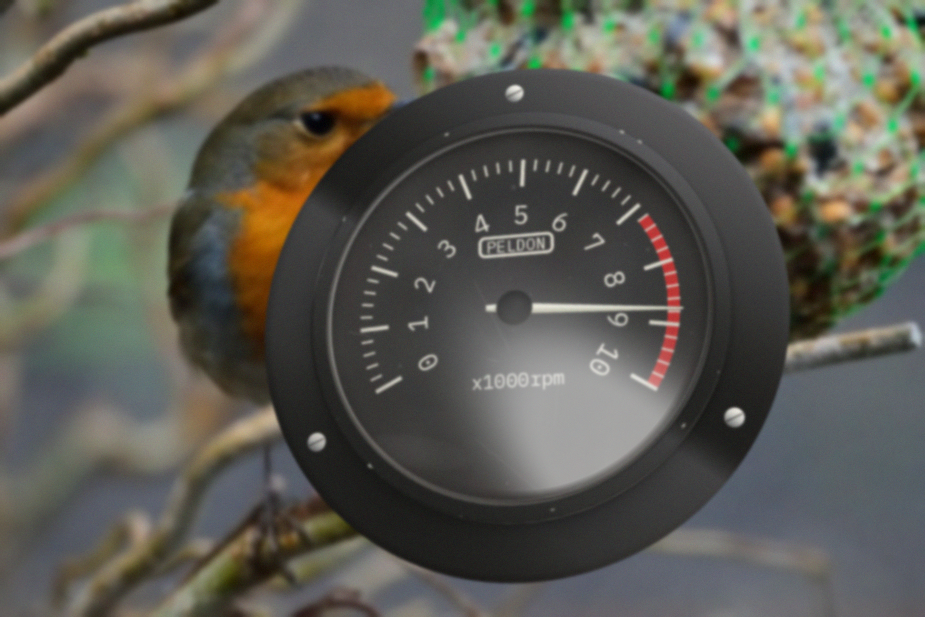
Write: 8800 rpm
